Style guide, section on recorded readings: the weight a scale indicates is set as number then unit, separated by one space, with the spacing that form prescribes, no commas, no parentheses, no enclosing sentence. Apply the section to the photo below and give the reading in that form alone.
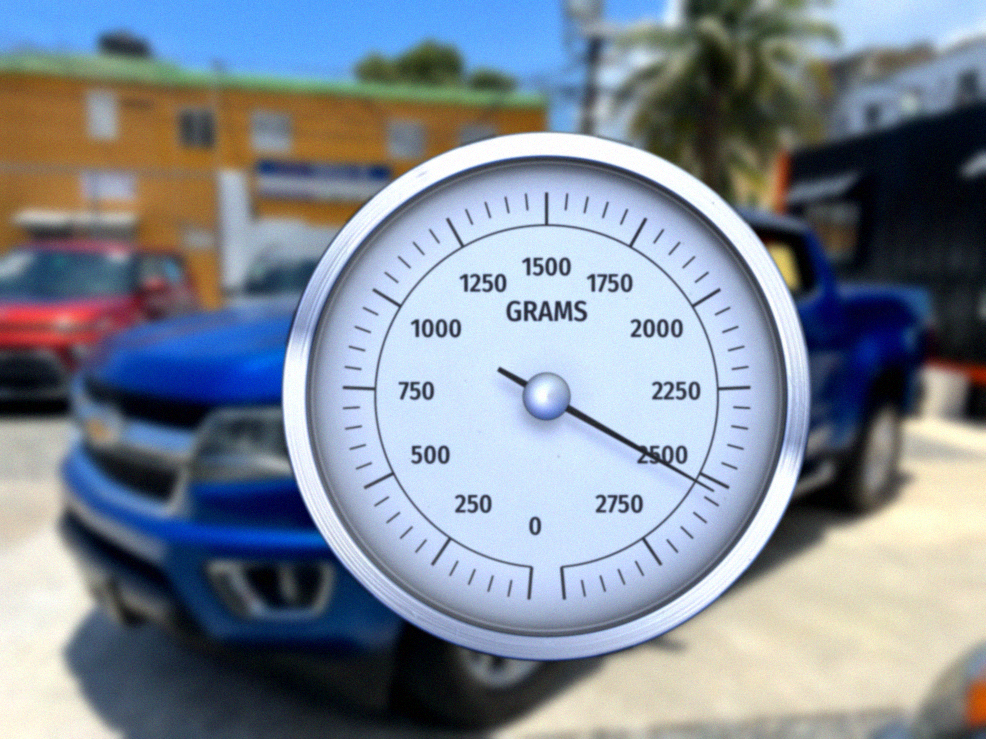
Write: 2525 g
